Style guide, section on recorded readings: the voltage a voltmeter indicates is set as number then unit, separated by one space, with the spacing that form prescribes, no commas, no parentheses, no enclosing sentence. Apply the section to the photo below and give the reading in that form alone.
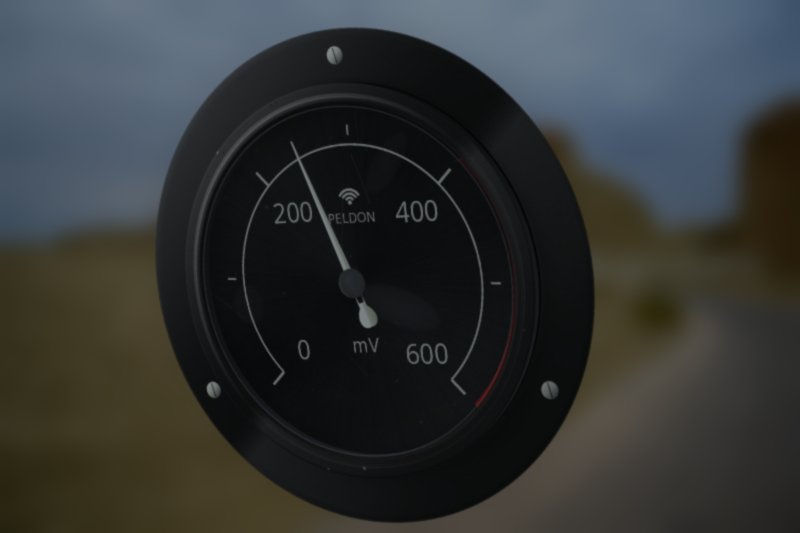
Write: 250 mV
